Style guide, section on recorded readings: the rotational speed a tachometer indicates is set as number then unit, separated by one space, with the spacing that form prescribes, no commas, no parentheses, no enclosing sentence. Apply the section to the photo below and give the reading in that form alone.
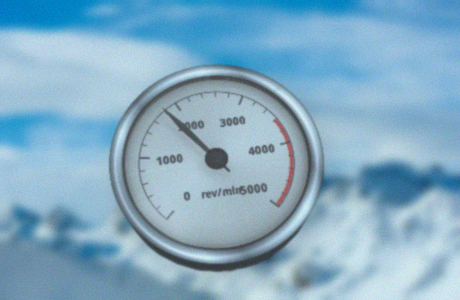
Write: 1800 rpm
